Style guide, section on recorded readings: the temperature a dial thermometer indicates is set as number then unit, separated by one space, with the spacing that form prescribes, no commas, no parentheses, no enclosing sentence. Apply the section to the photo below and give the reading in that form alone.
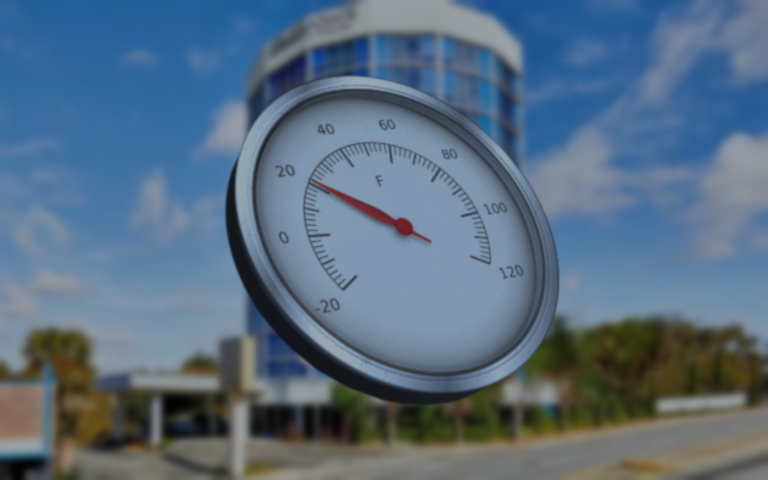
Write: 20 °F
